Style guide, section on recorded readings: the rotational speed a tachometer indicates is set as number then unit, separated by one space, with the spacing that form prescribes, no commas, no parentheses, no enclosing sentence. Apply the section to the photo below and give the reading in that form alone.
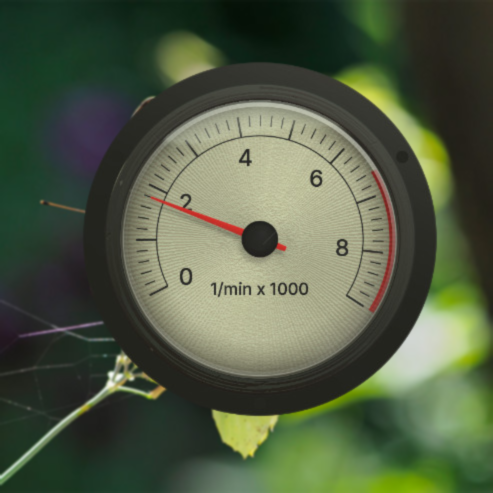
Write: 1800 rpm
